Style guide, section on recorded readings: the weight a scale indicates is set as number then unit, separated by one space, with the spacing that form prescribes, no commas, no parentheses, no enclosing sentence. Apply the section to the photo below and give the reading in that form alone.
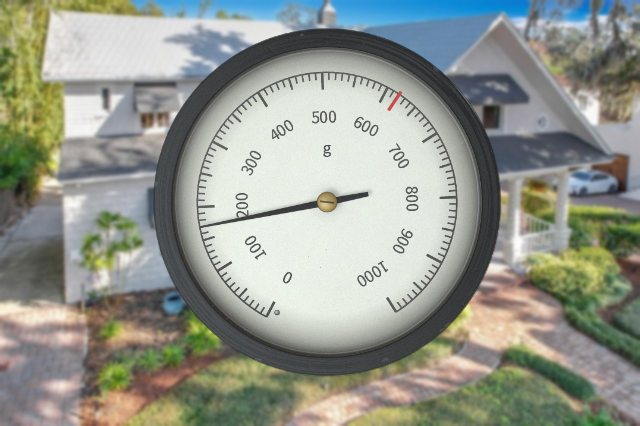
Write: 170 g
